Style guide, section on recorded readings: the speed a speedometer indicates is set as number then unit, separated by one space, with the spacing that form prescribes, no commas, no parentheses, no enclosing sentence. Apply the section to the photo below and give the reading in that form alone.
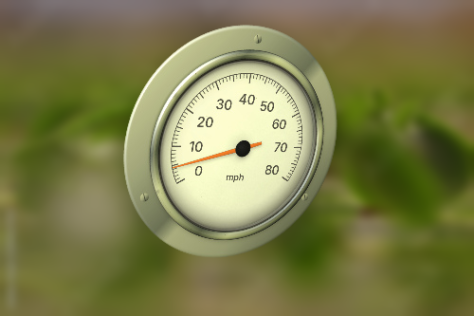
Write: 5 mph
